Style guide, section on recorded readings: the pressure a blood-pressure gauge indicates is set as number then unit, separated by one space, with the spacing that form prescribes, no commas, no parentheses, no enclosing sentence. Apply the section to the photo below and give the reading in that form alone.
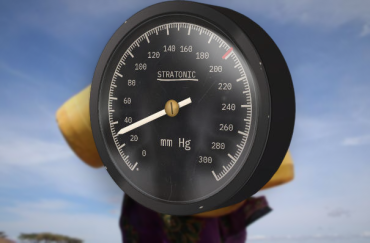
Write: 30 mmHg
